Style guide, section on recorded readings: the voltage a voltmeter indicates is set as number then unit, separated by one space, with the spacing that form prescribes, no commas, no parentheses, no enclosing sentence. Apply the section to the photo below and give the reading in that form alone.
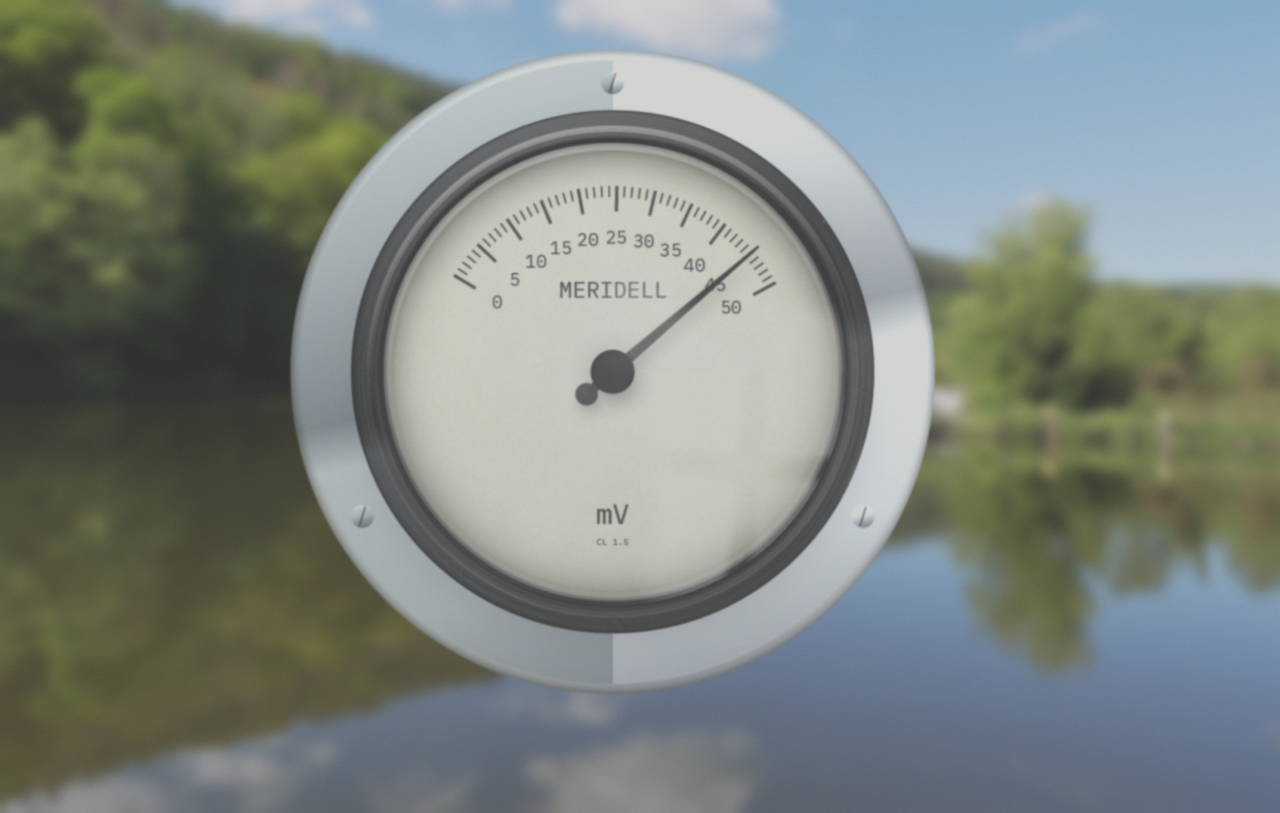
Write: 45 mV
